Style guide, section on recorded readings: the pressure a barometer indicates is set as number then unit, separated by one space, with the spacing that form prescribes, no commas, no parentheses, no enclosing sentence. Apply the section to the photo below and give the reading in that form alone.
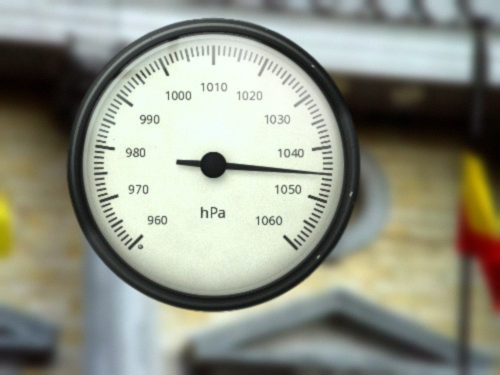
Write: 1045 hPa
